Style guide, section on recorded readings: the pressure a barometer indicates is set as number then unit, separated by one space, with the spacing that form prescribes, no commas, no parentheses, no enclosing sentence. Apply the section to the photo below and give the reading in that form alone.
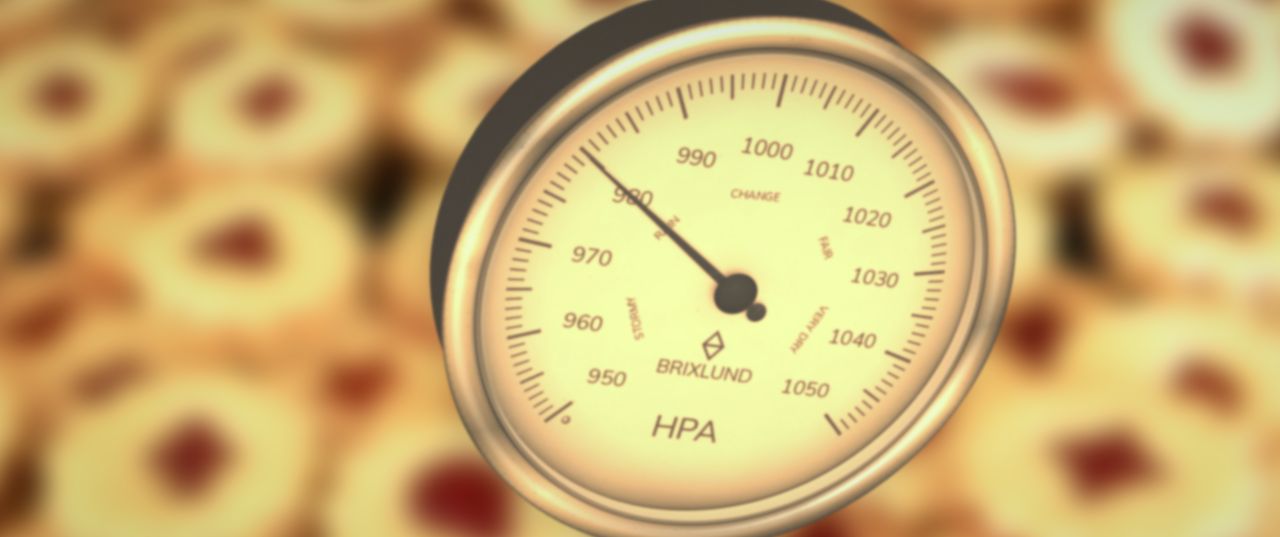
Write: 980 hPa
